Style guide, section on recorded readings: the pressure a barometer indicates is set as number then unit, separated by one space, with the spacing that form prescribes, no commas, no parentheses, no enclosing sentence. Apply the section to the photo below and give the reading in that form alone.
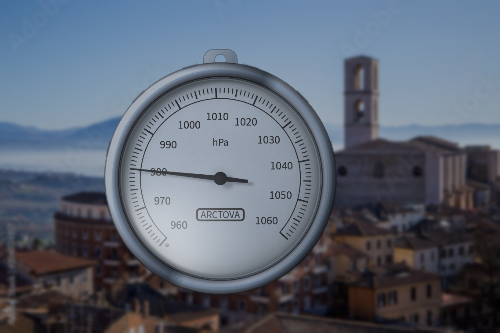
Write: 980 hPa
